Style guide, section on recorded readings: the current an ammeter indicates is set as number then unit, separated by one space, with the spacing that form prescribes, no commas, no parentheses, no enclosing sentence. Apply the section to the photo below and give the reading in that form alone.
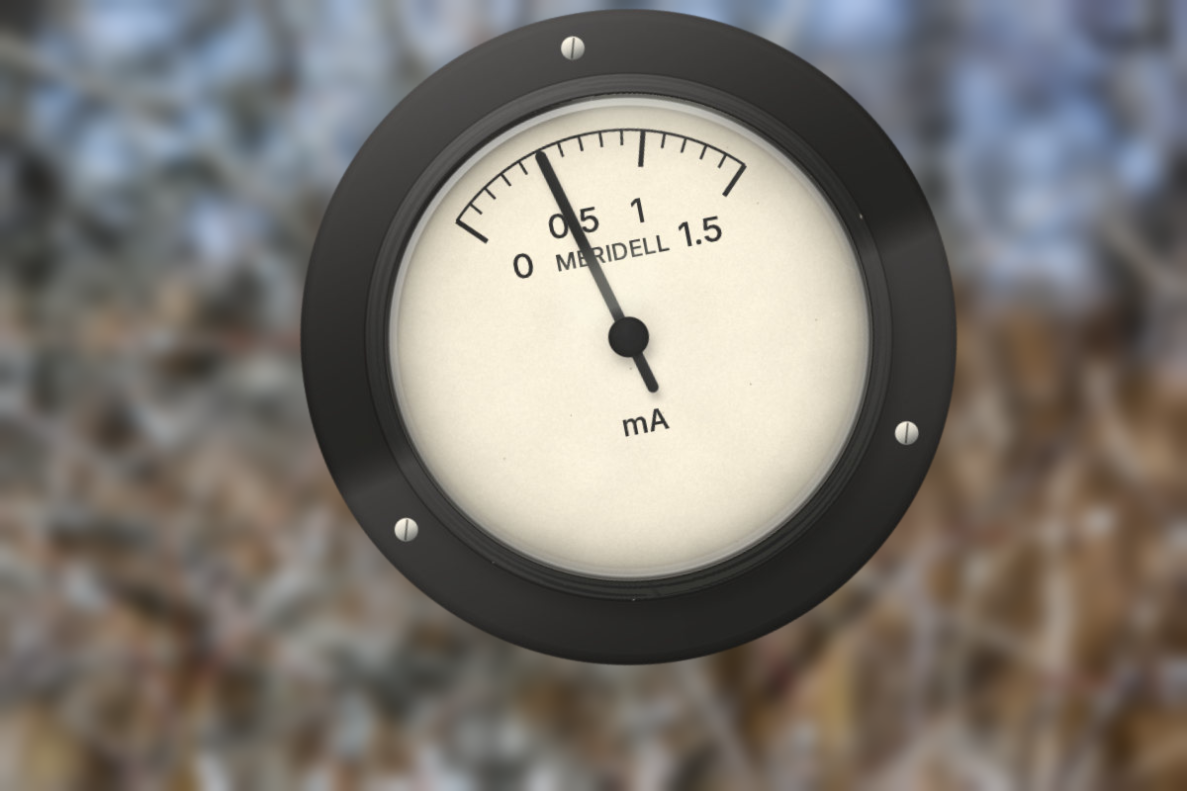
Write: 0.5 mA
